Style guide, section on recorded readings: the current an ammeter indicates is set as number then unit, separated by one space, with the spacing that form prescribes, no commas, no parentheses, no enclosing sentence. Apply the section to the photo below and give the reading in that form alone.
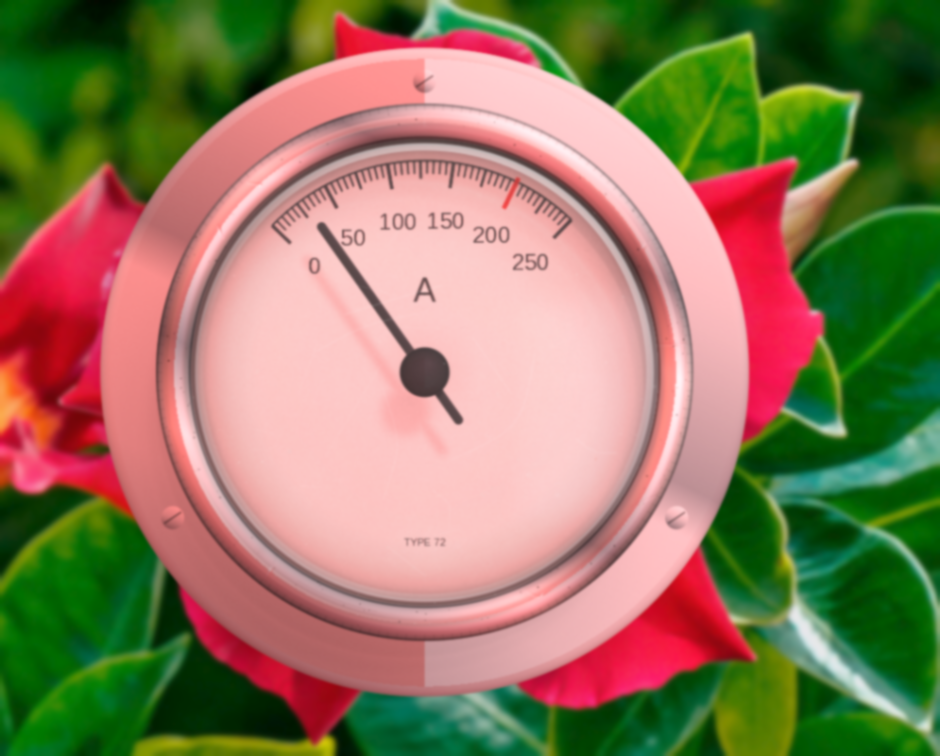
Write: 30 A
